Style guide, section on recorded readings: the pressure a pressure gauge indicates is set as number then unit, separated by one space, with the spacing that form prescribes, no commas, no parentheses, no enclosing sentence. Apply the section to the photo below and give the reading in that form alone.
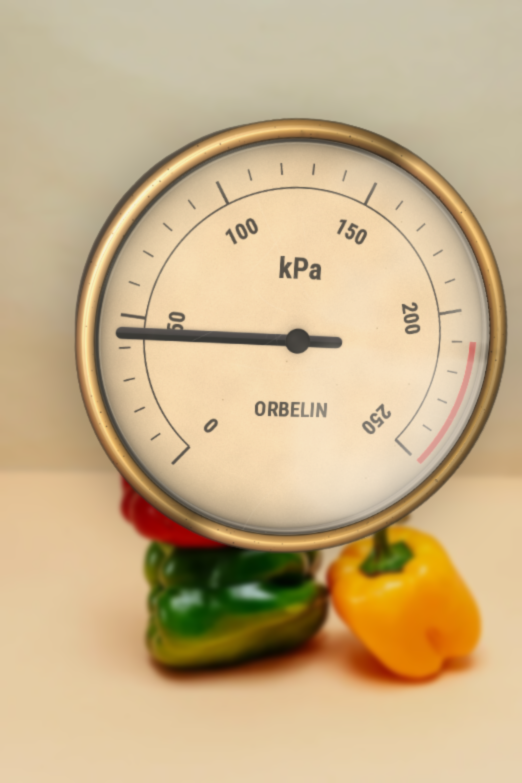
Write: 45 kPa
